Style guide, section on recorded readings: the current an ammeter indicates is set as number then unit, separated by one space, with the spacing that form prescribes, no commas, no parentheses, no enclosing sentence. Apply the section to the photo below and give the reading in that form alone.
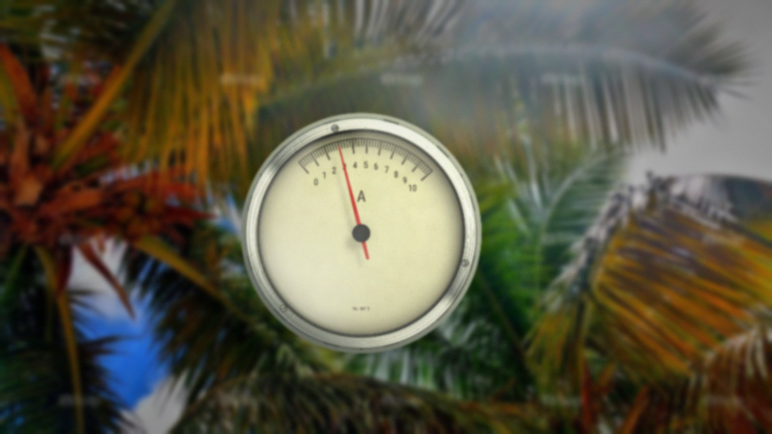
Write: 3 A
